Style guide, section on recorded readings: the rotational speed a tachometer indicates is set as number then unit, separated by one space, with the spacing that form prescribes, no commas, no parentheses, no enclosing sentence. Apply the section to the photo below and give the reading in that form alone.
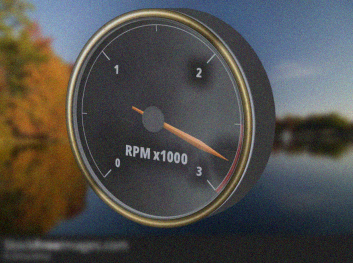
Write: 2750 rpm
